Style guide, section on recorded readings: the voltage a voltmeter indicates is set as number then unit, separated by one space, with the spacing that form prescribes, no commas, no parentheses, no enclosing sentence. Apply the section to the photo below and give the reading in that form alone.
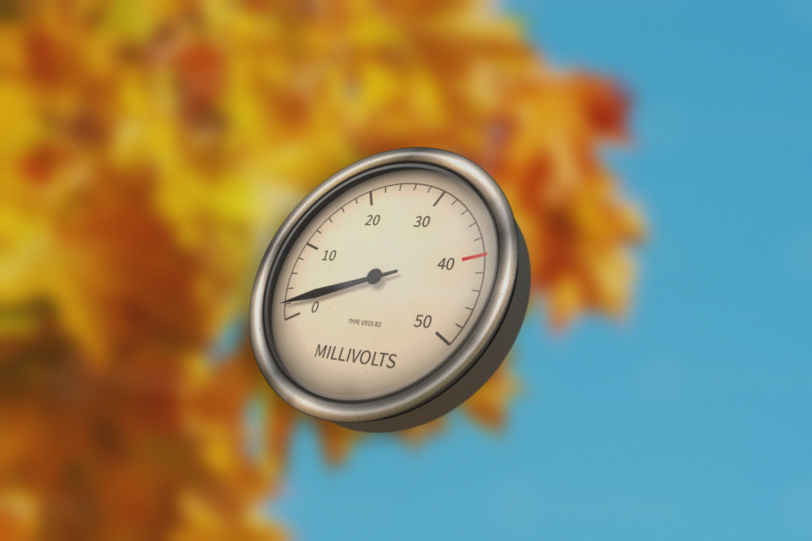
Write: 2 mV
